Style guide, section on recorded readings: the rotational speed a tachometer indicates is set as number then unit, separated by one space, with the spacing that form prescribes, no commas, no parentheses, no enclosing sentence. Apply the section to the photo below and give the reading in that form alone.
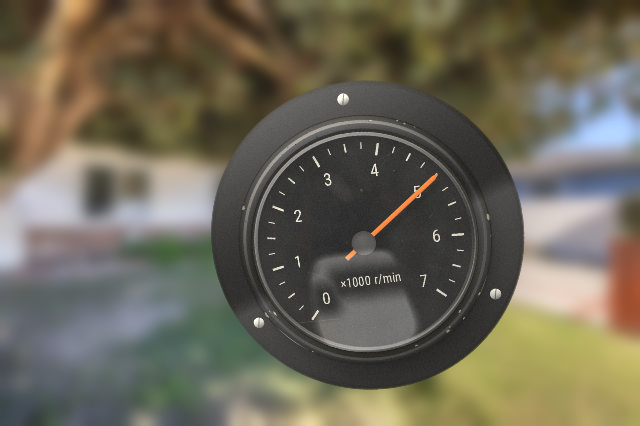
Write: 5000 rpm
